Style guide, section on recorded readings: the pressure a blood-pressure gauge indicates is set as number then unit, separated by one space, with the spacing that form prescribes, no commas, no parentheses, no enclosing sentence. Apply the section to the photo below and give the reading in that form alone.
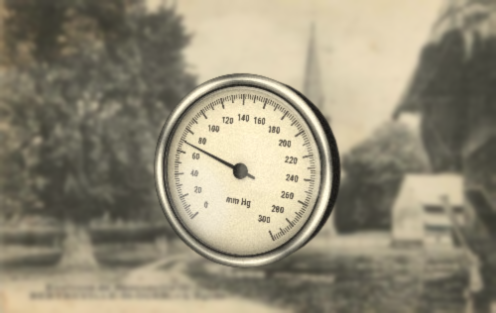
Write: 70 mmHg
